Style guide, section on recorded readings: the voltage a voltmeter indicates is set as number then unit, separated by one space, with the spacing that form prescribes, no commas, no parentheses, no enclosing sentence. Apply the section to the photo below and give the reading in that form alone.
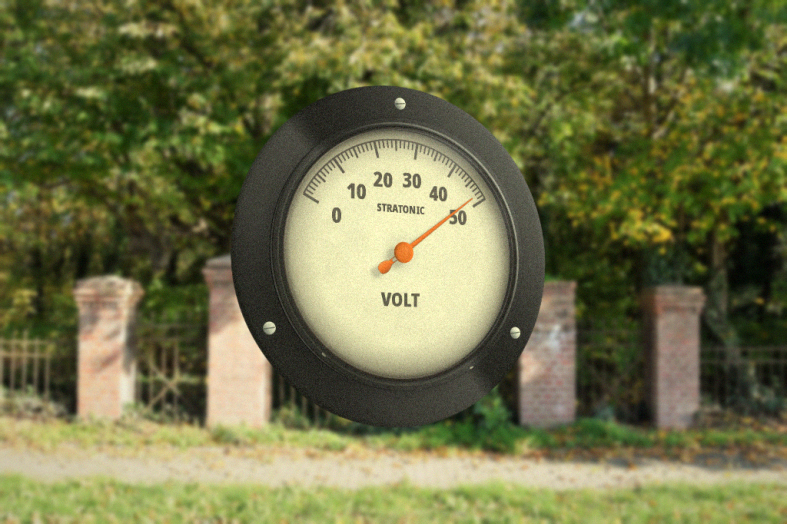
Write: 48 V
